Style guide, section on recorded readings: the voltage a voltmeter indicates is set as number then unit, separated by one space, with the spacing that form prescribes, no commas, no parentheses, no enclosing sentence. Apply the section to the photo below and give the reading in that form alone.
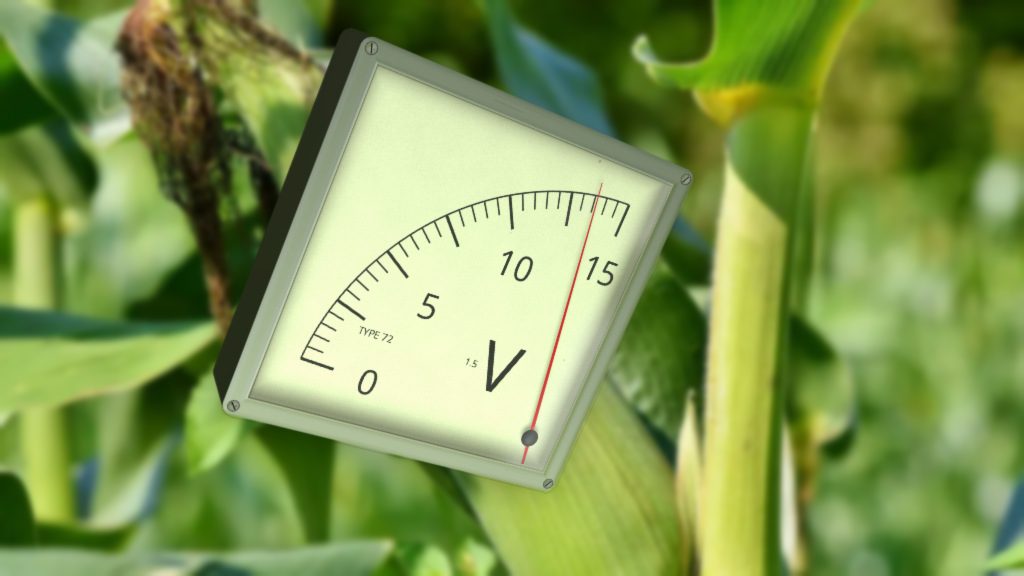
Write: 13.5 V
